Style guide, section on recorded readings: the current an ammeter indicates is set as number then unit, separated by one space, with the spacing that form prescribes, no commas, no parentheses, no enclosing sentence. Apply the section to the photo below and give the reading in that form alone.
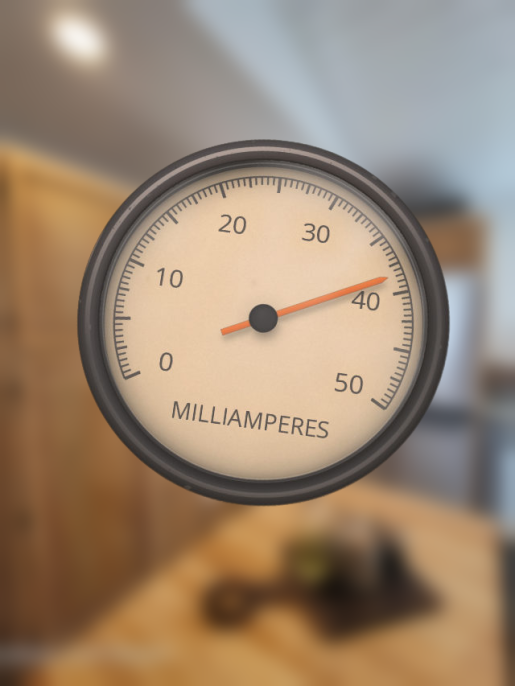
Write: 38.5 mA
